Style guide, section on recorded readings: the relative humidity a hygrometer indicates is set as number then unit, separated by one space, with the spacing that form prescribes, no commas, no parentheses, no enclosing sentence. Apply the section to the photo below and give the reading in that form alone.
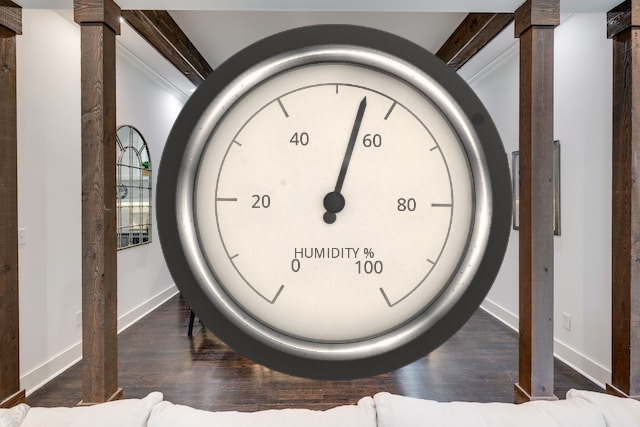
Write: 55 %
